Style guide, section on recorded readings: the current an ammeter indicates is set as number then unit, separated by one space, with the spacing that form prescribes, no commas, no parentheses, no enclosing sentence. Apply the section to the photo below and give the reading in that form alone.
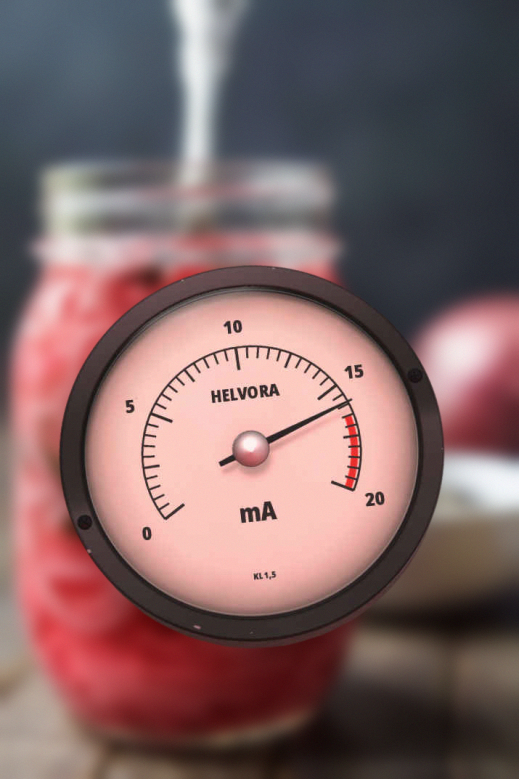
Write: 16 mA
